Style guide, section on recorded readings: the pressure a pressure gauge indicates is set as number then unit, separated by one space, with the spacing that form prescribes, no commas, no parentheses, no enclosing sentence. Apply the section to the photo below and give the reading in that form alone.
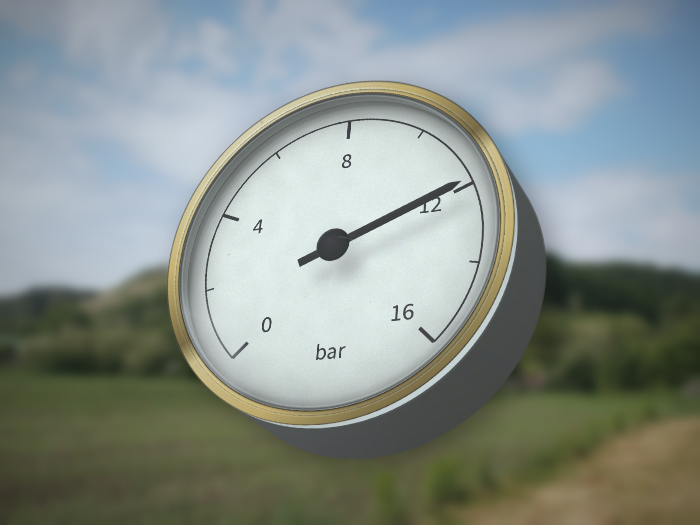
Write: 12 bar
